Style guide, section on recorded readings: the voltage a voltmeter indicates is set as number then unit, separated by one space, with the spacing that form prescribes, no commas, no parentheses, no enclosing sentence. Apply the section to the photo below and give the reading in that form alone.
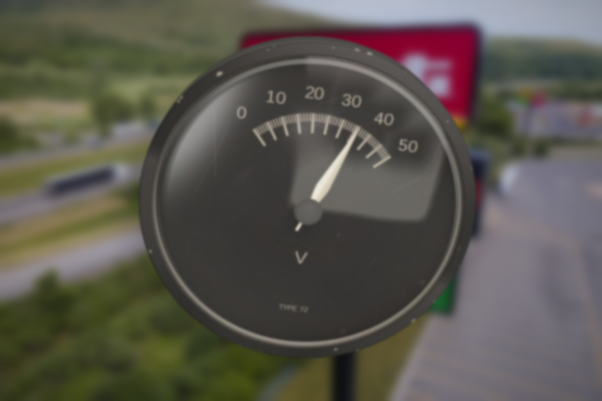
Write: 35 V
